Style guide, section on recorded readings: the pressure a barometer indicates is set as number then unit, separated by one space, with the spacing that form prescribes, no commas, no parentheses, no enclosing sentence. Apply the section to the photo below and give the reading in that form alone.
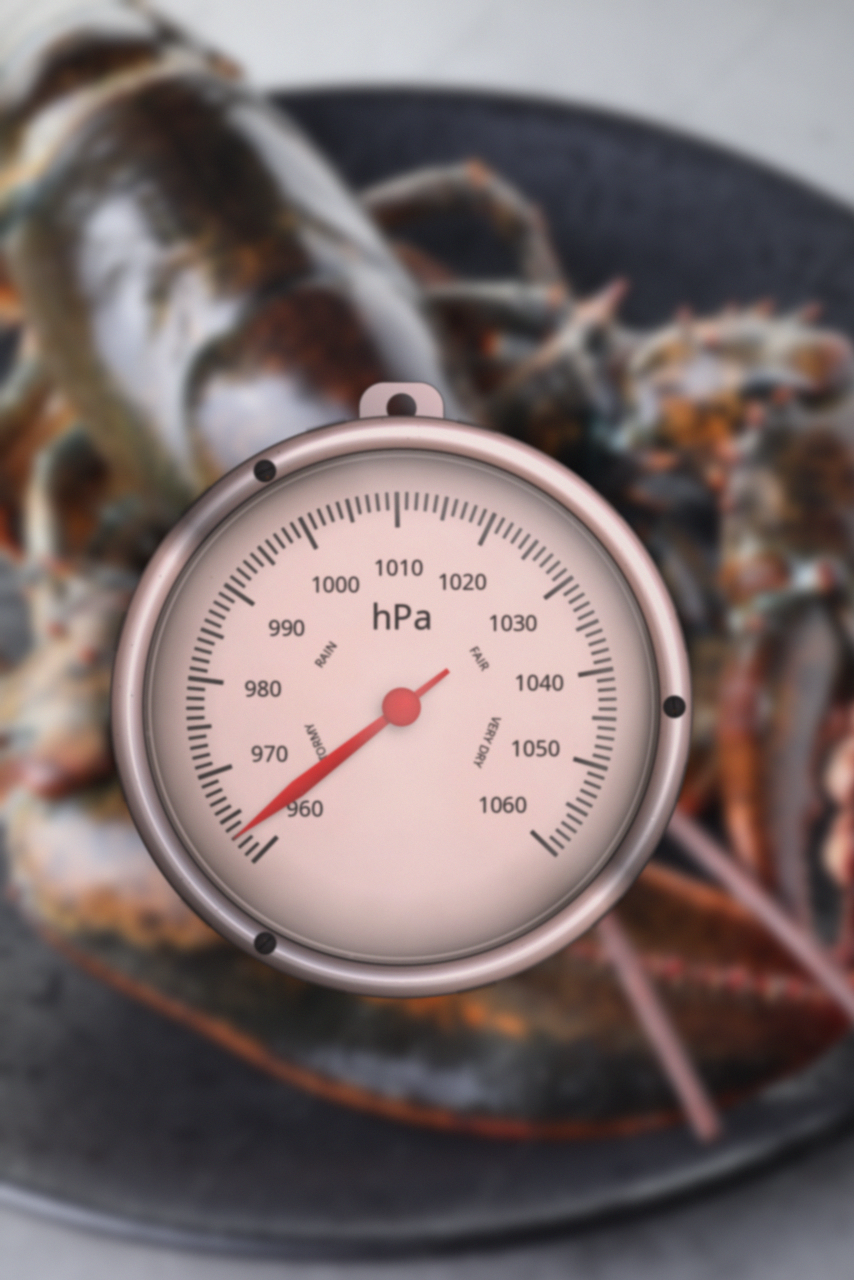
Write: 963 hPa
